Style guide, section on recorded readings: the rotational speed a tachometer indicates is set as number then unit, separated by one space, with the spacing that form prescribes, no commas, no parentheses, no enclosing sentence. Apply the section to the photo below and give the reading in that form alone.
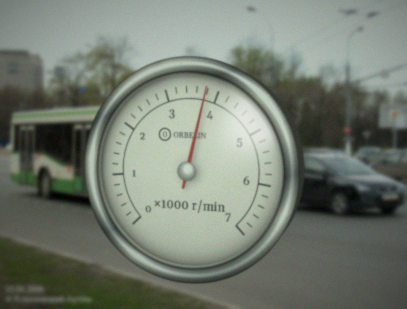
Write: 3800 rpm
